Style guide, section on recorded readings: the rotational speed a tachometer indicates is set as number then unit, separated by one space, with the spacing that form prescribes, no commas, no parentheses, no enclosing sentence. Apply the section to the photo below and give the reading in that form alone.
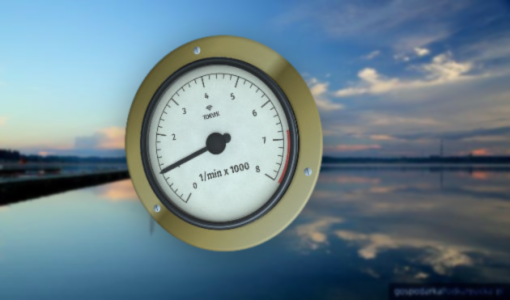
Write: 1000 rpm
